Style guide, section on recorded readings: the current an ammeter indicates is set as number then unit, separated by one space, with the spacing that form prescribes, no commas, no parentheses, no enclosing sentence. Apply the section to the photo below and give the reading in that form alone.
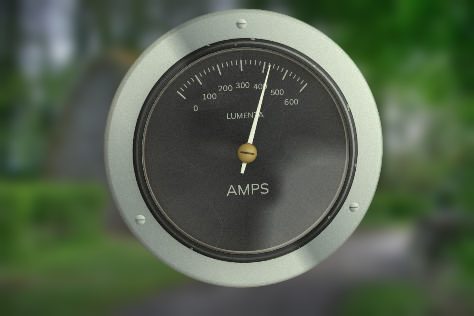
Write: 420 A
